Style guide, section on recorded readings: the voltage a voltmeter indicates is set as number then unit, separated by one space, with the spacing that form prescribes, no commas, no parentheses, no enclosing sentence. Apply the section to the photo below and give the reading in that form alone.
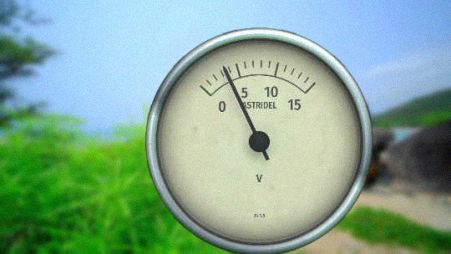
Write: 3.5 V
